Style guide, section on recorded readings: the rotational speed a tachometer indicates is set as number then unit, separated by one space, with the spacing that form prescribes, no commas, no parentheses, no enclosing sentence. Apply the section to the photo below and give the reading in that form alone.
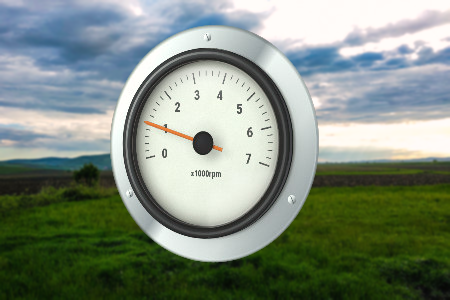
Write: 1000 rpm
